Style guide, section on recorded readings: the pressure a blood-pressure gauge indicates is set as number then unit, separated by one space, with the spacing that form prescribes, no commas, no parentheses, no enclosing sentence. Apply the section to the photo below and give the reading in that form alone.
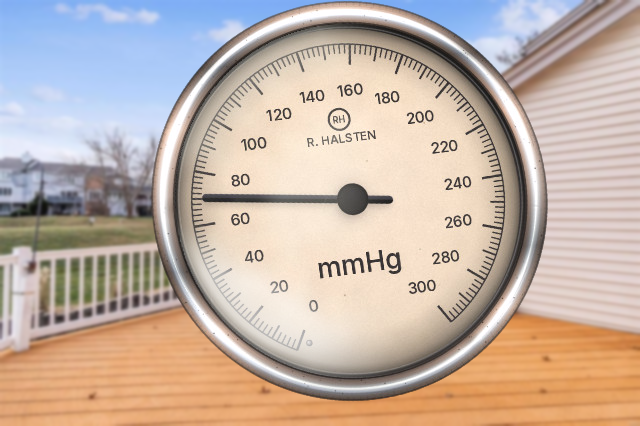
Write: 70 mmHg
